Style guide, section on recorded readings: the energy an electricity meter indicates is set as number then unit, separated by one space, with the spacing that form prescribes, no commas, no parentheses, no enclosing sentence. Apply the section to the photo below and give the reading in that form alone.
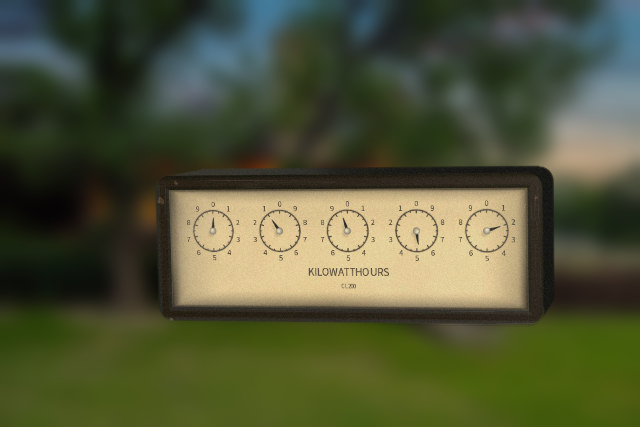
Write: 952 kWh
